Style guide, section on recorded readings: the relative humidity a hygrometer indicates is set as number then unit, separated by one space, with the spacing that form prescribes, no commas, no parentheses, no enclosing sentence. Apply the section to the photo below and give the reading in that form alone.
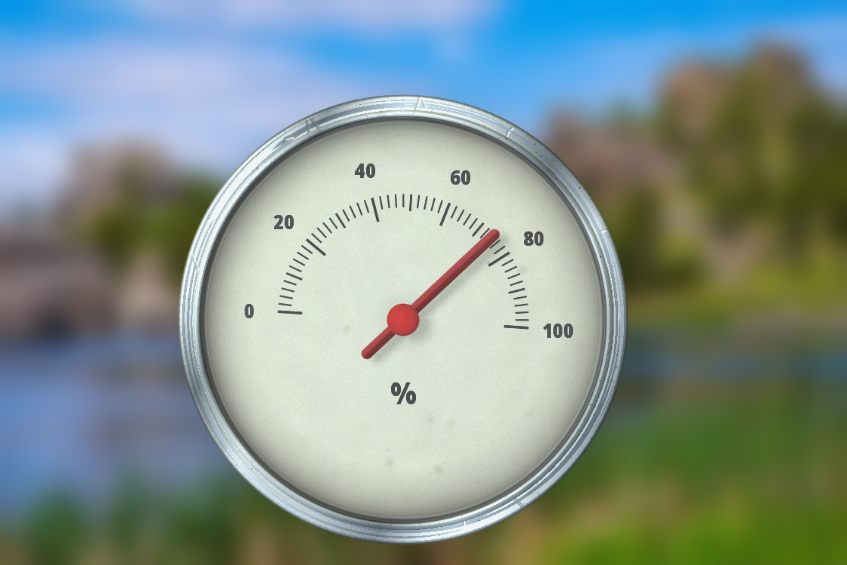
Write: 74 %
